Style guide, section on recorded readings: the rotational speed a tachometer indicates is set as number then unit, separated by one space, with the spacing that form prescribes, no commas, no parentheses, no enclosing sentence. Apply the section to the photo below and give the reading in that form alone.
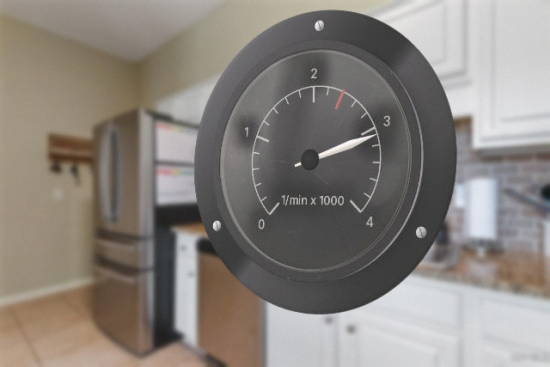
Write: 3100 rpm
